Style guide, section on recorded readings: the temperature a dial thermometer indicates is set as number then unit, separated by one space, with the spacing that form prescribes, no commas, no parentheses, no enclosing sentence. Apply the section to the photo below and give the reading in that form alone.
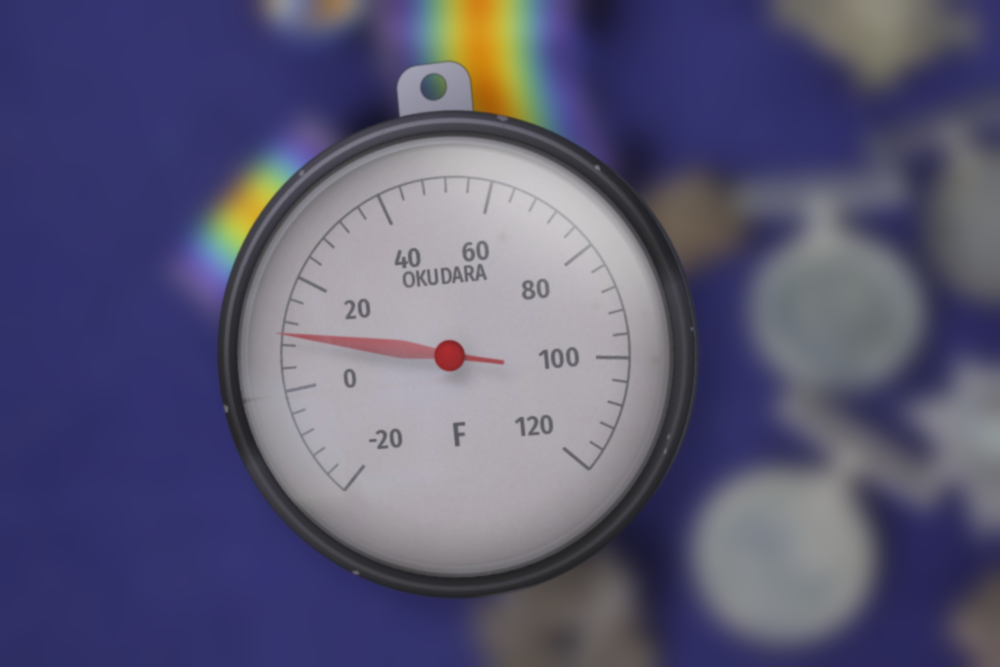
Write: 10 °F
